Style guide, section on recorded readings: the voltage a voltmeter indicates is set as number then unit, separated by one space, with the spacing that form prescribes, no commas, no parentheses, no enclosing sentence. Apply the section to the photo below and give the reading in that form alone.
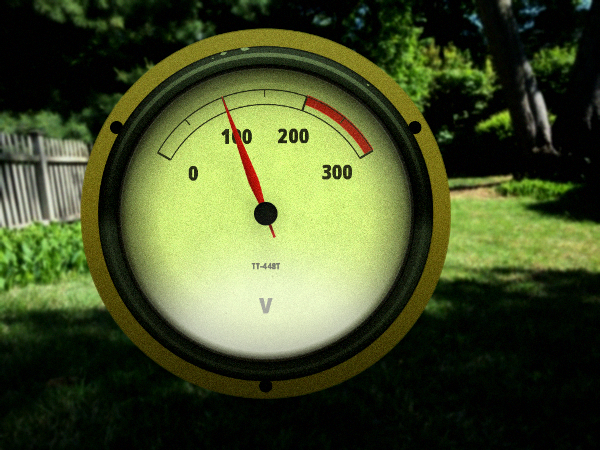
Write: 100 V
